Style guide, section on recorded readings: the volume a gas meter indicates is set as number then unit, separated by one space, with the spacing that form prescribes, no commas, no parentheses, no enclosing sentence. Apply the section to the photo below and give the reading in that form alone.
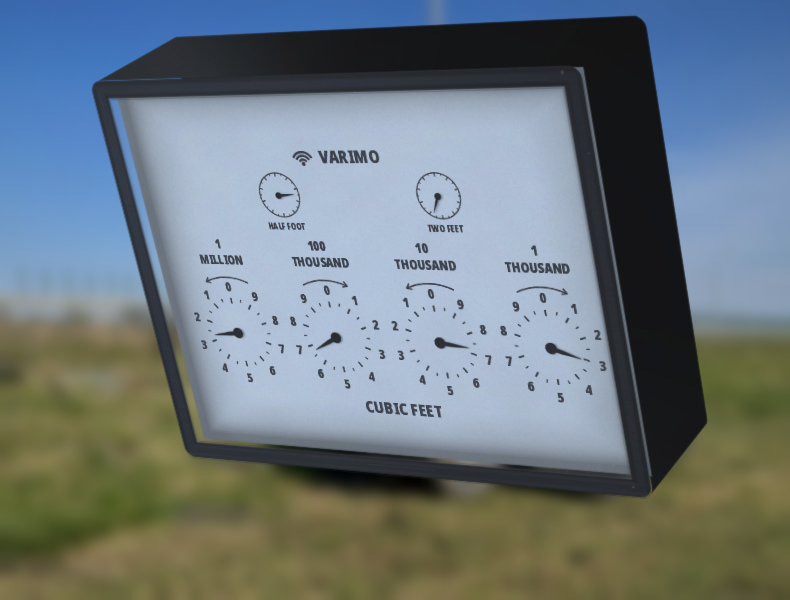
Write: 267300 ft³
